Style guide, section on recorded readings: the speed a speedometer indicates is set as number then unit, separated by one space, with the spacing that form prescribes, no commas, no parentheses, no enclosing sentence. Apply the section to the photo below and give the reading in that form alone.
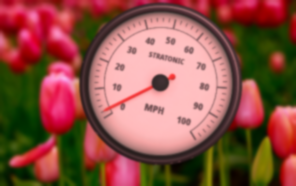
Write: 2 mph
